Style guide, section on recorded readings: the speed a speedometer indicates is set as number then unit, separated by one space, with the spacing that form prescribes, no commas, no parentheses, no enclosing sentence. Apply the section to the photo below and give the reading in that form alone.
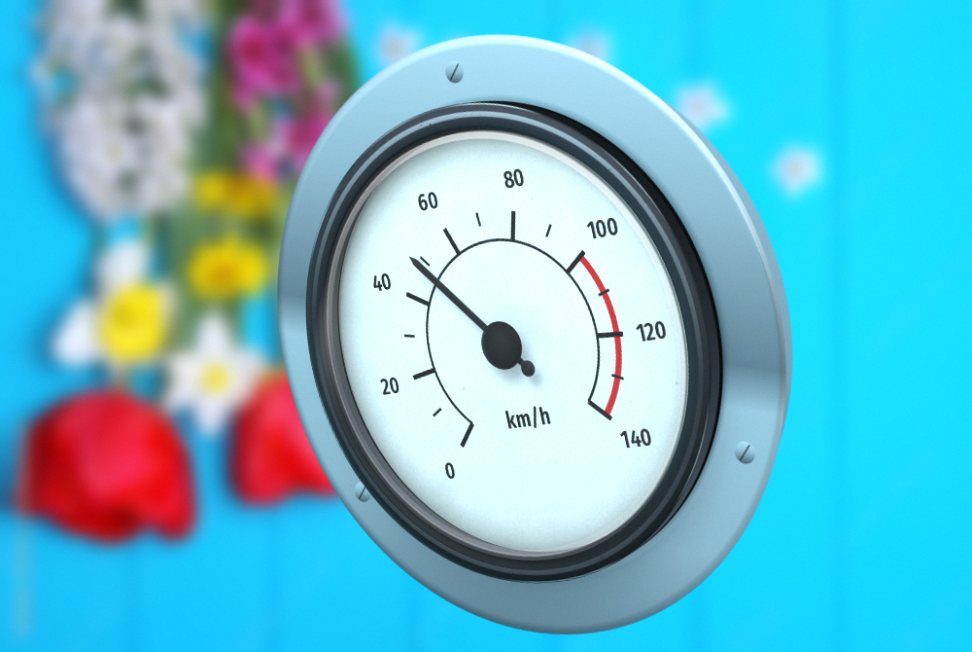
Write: 50 km/h
